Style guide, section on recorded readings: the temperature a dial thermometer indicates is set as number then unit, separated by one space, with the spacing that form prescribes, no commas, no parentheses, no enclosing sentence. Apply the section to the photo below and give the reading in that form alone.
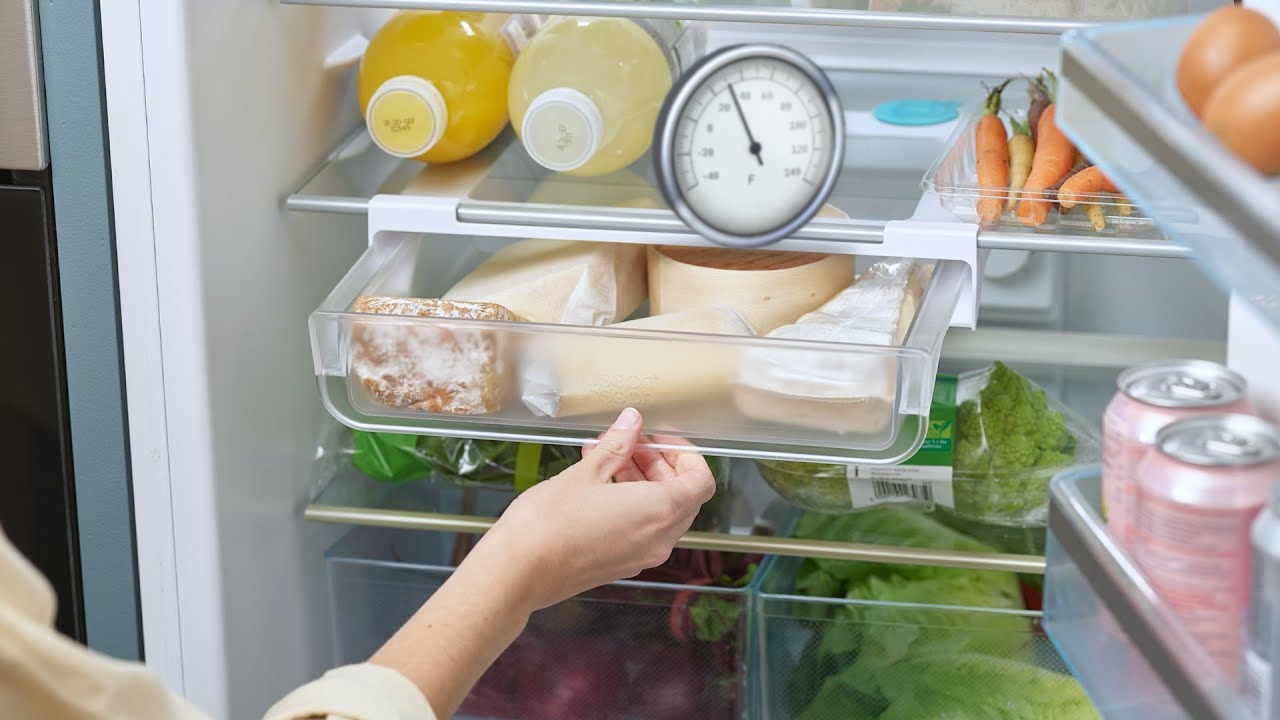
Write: 30 °F
